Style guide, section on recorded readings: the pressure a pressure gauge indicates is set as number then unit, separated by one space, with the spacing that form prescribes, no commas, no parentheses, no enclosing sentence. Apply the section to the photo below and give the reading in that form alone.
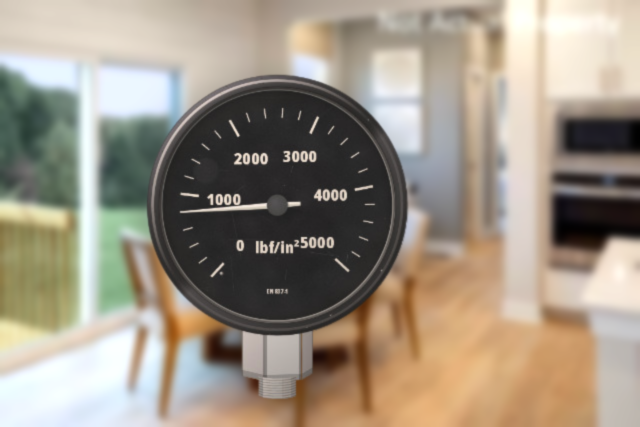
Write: 800 psi
